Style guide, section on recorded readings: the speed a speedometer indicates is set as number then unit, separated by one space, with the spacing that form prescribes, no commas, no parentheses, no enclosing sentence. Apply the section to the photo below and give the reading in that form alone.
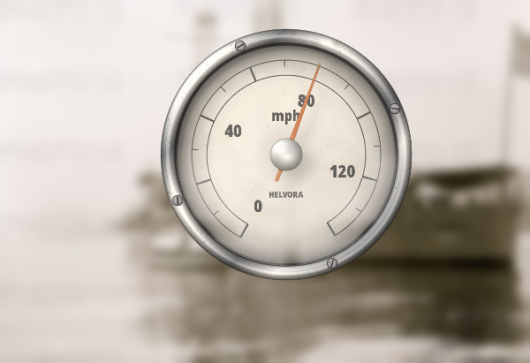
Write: 80 mph
